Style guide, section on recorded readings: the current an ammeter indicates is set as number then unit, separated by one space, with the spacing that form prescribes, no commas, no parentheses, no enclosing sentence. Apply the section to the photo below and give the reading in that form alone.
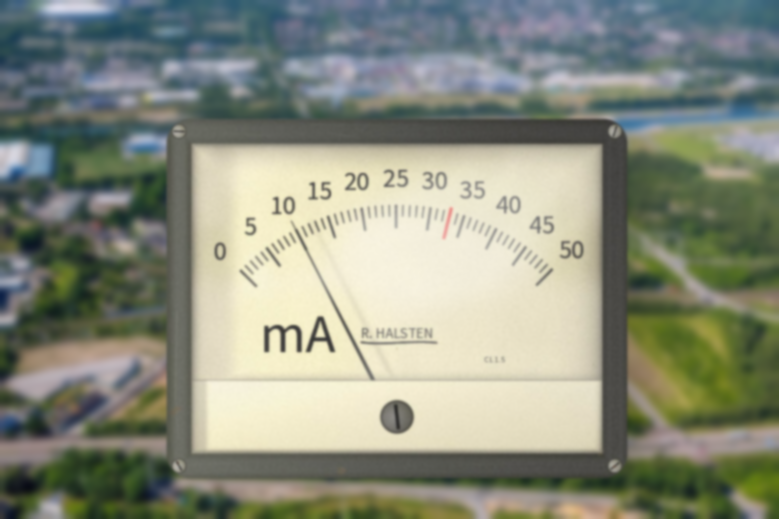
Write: 10 mA
